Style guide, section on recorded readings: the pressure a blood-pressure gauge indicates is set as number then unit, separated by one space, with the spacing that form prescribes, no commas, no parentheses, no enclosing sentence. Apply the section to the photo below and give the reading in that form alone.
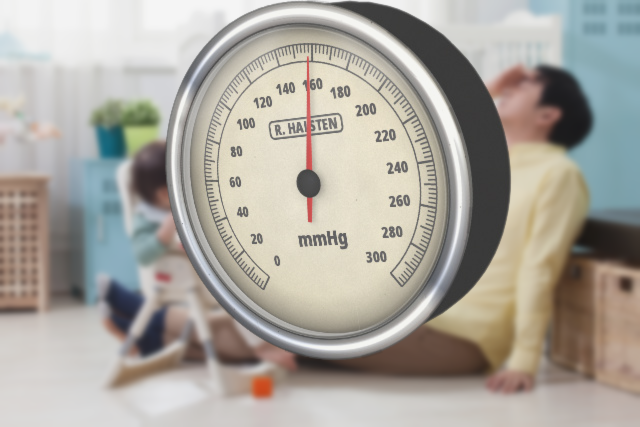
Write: 160 mmHg
